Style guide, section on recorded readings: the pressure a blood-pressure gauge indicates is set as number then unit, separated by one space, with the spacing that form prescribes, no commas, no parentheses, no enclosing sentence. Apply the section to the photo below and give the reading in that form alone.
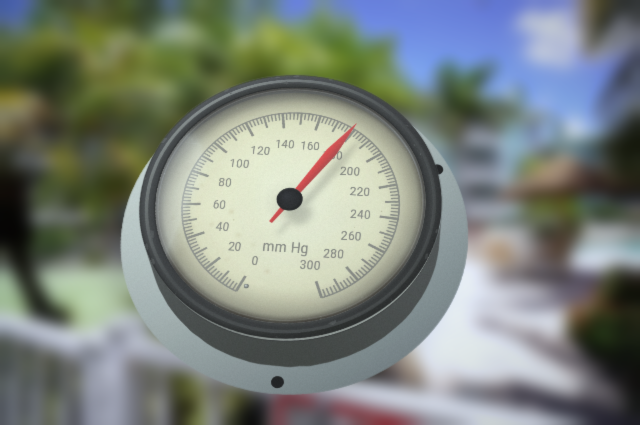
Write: 180 mmHg
